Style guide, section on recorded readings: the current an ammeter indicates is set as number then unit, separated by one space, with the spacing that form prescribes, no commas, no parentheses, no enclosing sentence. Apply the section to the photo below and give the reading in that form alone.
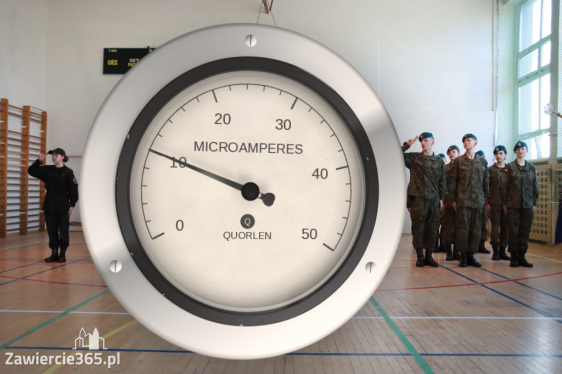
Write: 10 µA
